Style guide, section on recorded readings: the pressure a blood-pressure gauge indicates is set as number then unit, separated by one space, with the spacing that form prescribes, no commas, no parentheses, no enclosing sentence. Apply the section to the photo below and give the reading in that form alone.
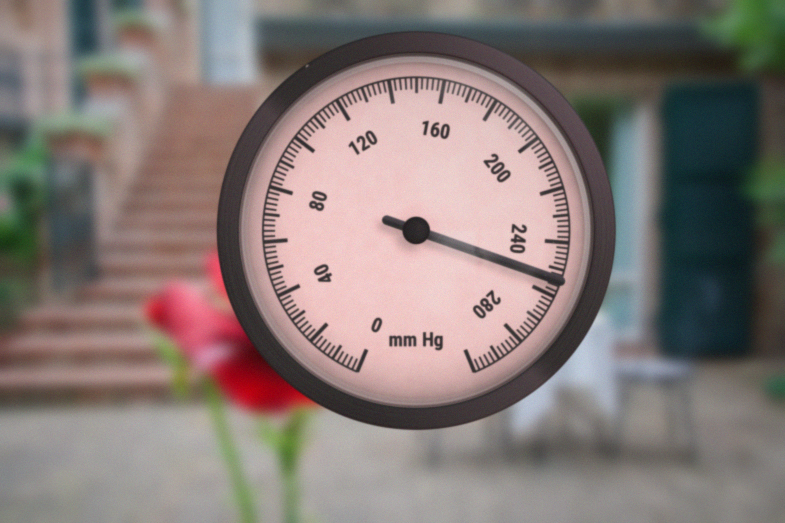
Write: 254 mmHg
